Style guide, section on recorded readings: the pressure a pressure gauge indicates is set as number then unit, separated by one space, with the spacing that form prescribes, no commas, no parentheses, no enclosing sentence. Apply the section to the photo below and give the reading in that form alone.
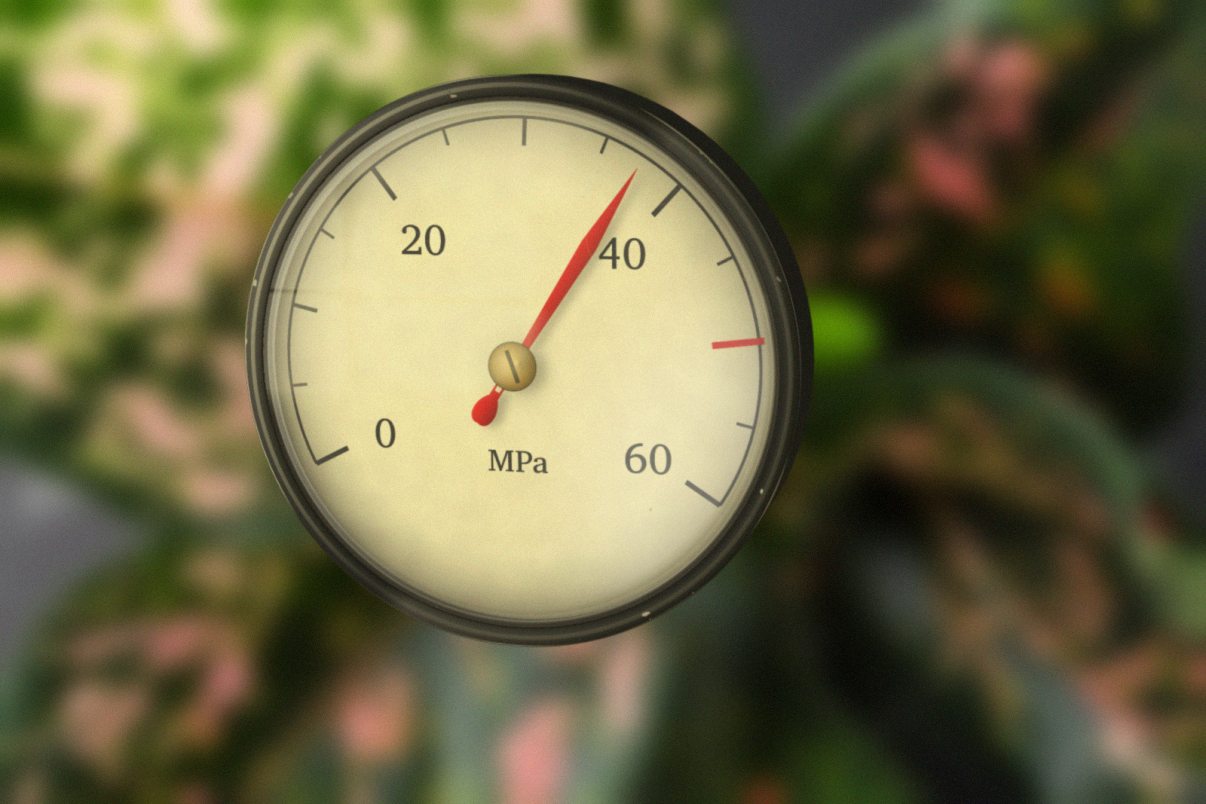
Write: 37.5 MPa
